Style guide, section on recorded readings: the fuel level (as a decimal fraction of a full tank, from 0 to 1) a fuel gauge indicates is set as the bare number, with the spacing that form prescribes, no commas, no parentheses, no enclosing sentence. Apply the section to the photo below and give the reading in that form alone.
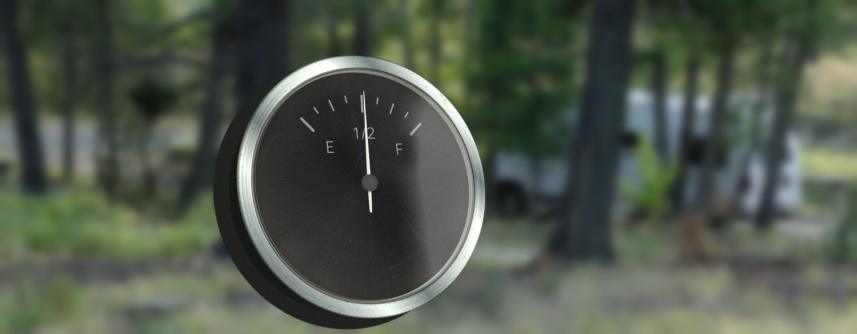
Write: 0.5
